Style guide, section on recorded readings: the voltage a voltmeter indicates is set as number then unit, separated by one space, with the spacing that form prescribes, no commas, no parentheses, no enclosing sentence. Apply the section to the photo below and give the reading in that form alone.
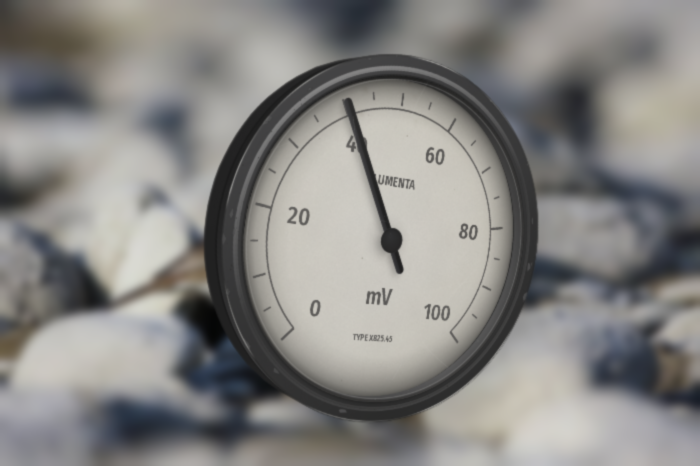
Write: 40 mV
